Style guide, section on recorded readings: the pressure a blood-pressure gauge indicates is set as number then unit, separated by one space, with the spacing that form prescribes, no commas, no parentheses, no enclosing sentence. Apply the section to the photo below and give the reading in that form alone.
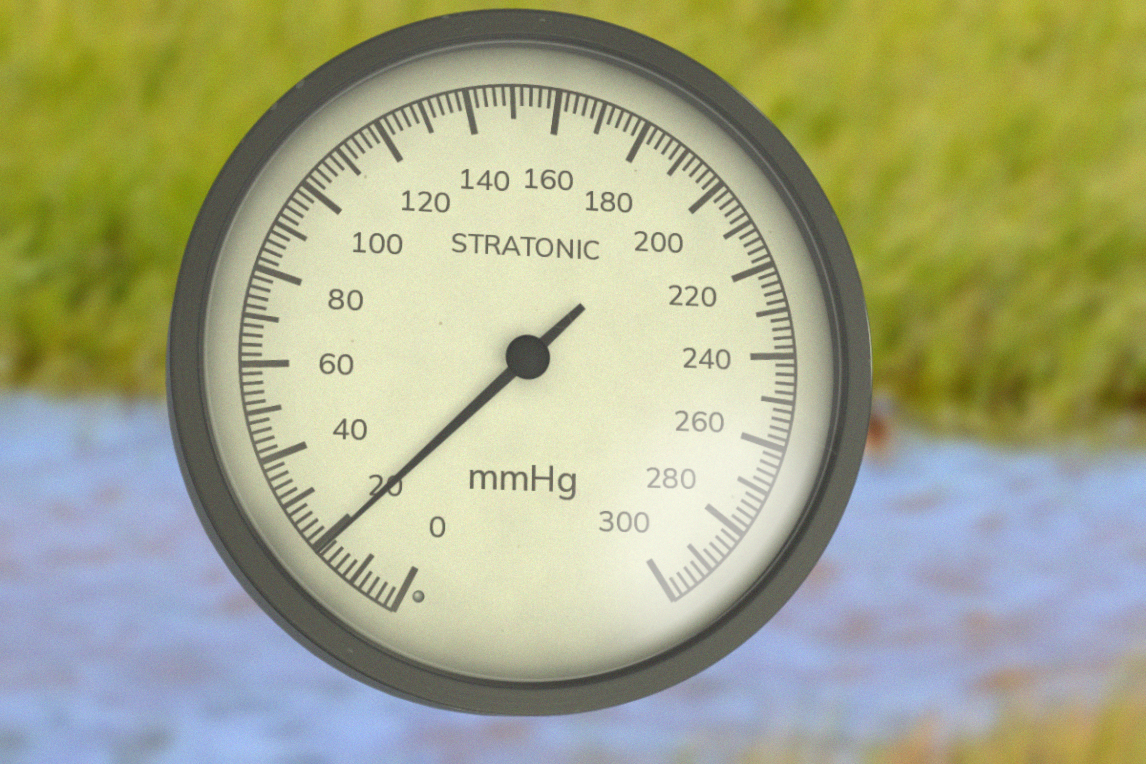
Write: 19 mmHg
